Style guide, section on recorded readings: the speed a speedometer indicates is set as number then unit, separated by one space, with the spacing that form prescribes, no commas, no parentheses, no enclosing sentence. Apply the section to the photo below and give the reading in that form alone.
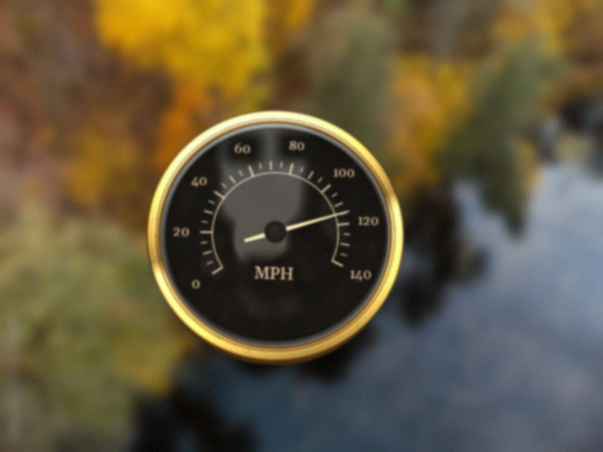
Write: 115 mph
